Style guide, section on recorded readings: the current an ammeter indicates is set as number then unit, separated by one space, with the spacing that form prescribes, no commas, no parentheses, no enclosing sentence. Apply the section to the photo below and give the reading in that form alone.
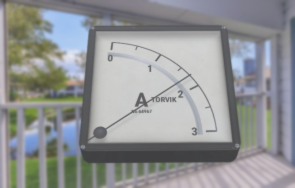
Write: 1.75 A
